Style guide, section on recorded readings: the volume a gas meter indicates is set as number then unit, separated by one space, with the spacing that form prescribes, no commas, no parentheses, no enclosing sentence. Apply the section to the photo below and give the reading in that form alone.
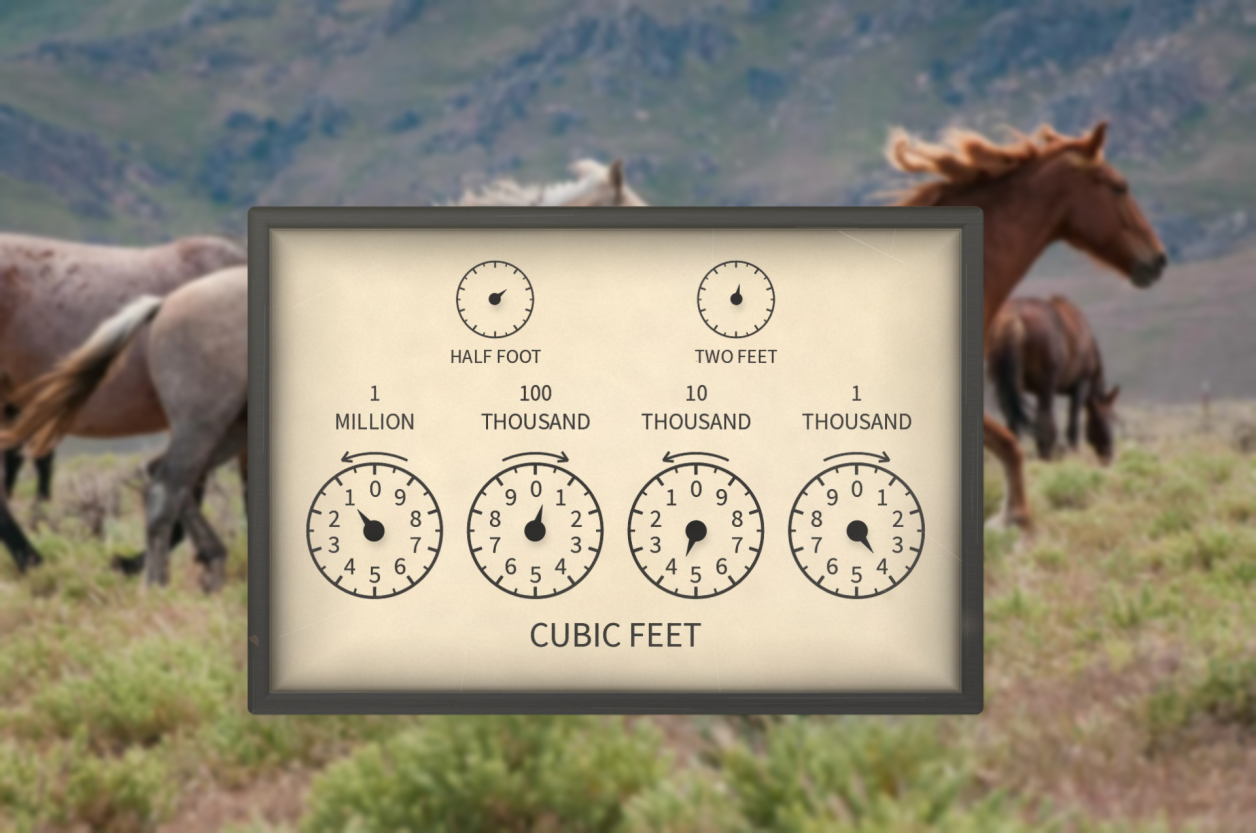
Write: 104400 ft³
